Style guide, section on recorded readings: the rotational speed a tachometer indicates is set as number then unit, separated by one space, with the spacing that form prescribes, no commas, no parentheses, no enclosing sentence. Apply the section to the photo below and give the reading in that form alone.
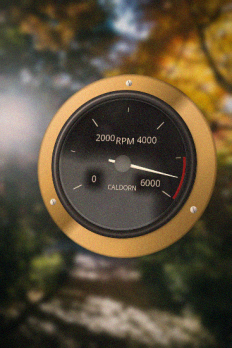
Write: 5500 rpm
